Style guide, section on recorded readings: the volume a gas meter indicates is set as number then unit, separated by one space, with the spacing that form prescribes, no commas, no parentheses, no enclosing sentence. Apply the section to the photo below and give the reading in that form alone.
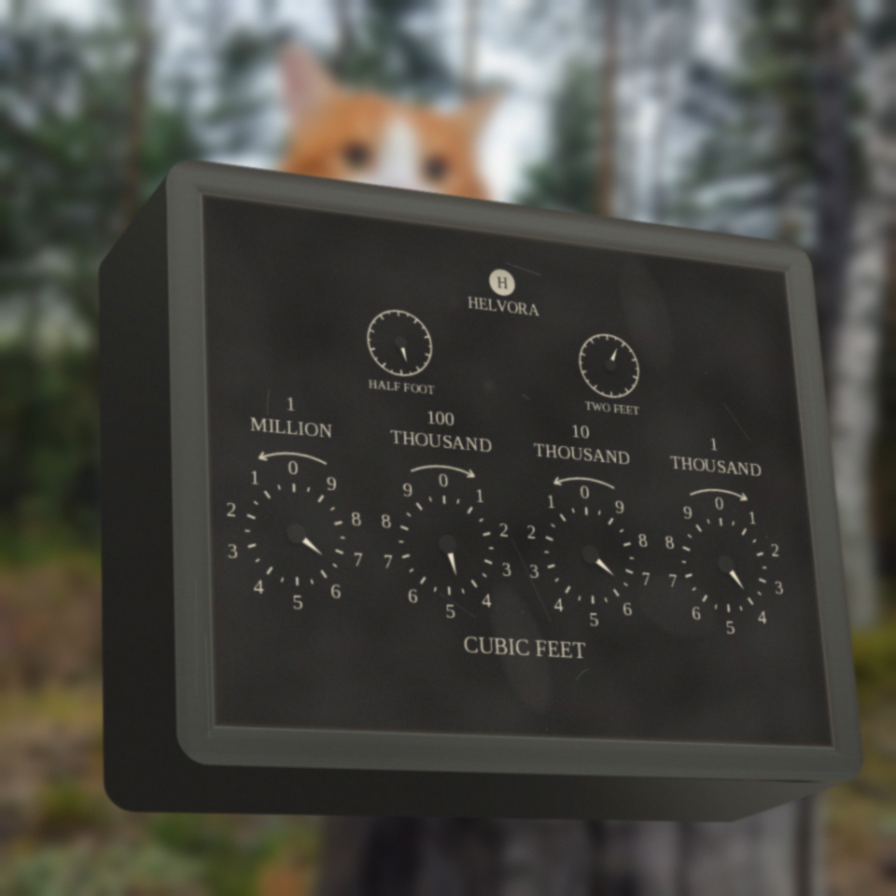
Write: 646400 ft³
